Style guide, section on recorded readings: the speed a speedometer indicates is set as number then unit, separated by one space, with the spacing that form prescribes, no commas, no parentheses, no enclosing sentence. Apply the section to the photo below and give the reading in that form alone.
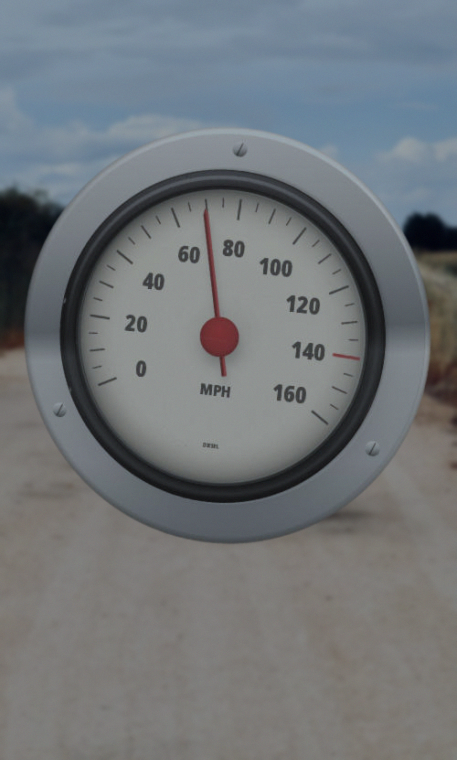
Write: 70 mph
